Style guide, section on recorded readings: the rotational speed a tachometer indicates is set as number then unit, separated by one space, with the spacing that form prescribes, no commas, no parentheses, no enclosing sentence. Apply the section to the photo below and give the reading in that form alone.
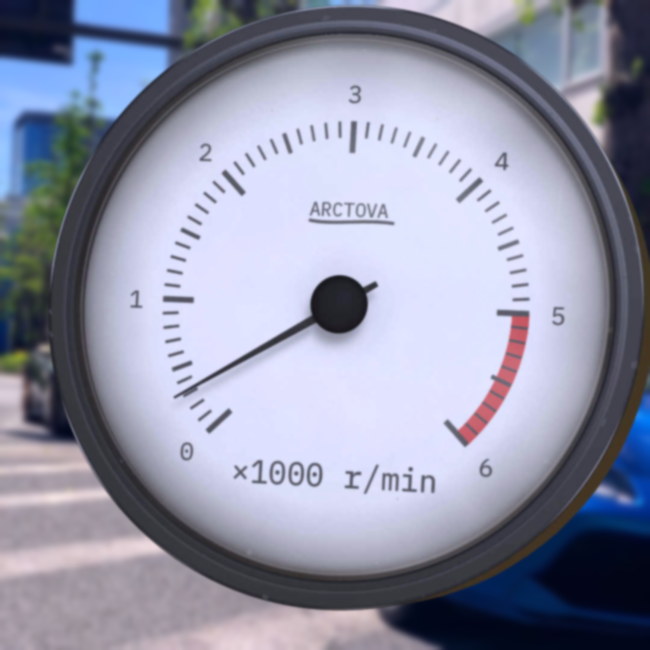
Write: 300 rpm
